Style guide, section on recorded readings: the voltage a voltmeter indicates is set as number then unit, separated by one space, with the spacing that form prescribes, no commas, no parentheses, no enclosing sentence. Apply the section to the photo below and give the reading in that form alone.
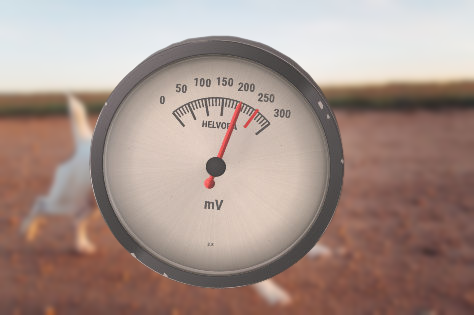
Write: 200 mV
